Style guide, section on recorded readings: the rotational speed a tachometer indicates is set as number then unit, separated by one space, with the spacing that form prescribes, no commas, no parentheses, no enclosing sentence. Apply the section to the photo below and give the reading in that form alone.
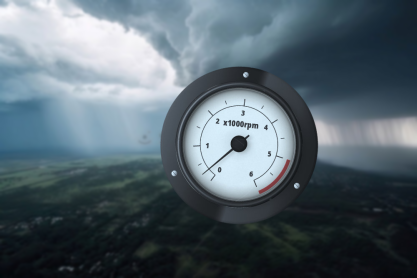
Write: 250 rpm
